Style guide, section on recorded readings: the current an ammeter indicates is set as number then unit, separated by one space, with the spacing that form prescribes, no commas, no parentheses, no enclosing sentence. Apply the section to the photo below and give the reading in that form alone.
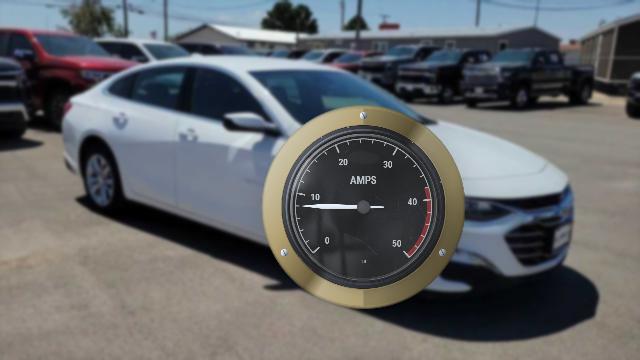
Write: 8 A
